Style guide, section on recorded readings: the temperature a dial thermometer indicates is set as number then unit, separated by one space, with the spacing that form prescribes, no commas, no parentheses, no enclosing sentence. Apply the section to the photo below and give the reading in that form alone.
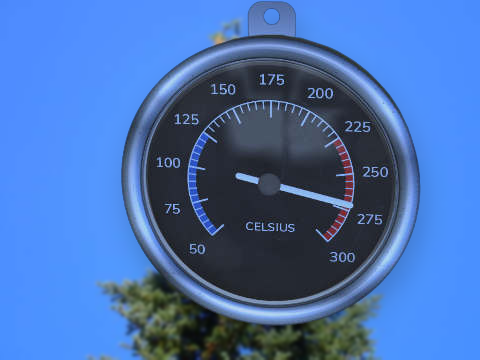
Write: 270 °C
